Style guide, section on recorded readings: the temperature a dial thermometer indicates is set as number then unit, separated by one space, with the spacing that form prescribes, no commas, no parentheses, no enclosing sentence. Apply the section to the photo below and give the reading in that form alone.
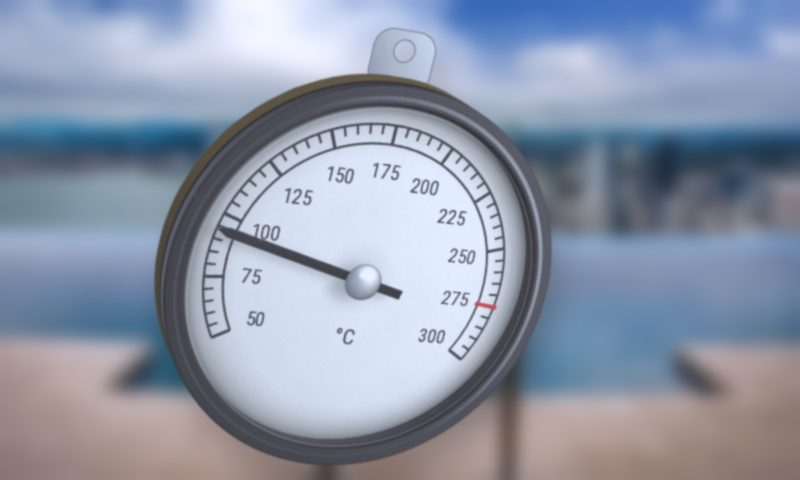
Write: 95 °C
